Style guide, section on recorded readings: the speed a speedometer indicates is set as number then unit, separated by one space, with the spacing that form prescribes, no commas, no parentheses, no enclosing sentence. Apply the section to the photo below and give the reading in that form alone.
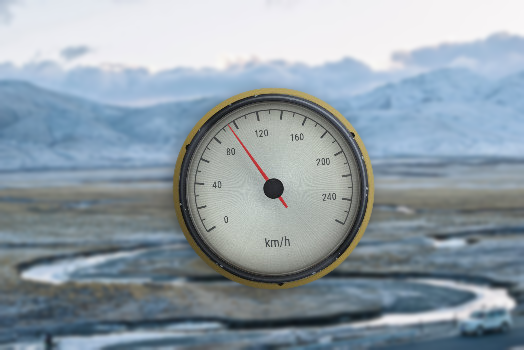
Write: 95 km/h
